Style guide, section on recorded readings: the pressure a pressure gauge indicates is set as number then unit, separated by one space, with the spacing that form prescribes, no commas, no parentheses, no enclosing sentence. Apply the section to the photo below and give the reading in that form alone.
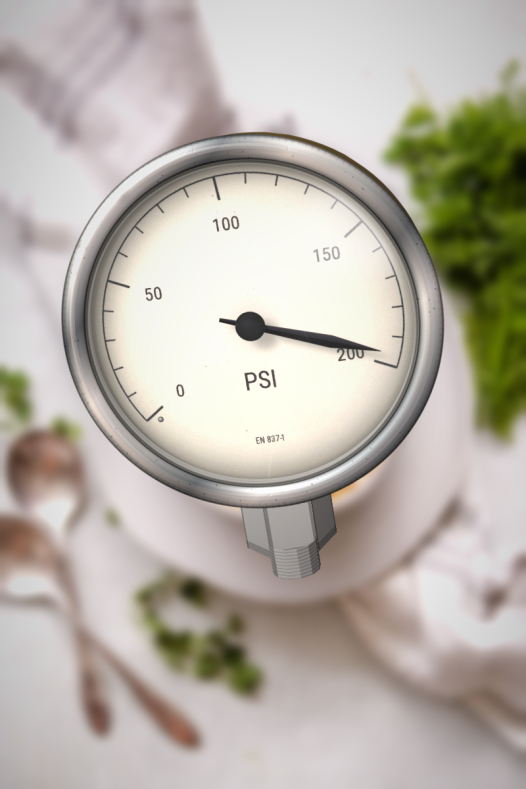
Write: 195 psi
